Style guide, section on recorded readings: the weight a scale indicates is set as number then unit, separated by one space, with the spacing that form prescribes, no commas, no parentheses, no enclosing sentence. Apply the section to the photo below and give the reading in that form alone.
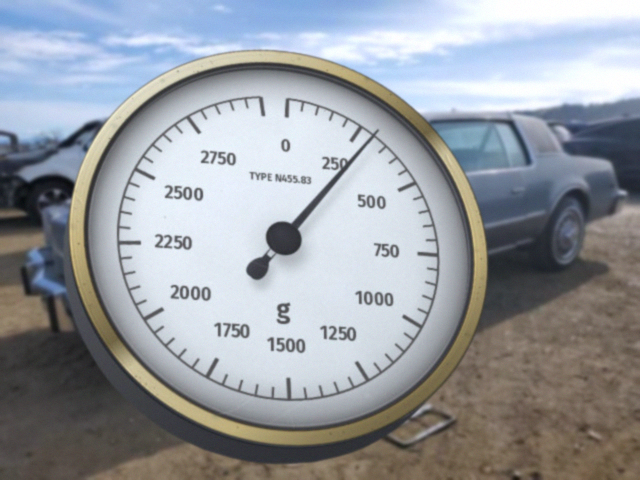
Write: 300 g
